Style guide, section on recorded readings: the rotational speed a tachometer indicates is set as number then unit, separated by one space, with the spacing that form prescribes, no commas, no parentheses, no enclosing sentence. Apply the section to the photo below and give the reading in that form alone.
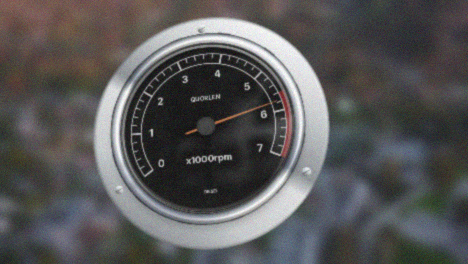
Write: 5800 rpm
